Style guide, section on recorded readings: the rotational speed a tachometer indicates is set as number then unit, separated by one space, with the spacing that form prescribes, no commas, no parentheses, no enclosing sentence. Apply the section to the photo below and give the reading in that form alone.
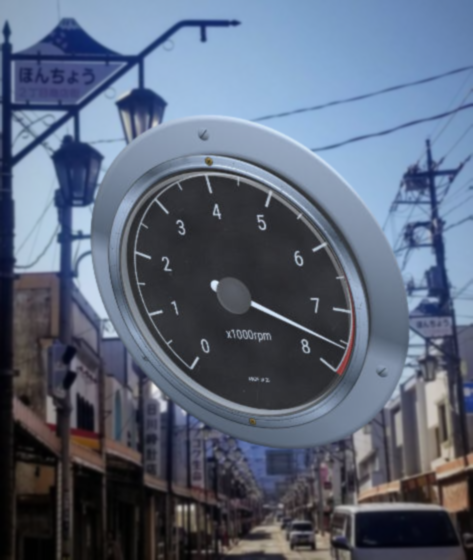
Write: 7500 rpm
